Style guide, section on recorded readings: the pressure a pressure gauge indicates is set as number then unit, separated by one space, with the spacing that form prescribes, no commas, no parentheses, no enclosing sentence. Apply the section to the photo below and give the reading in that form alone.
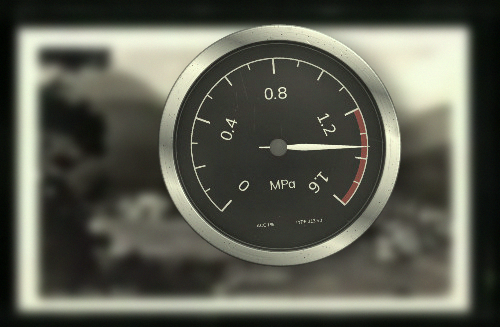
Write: 1.35 MPa
